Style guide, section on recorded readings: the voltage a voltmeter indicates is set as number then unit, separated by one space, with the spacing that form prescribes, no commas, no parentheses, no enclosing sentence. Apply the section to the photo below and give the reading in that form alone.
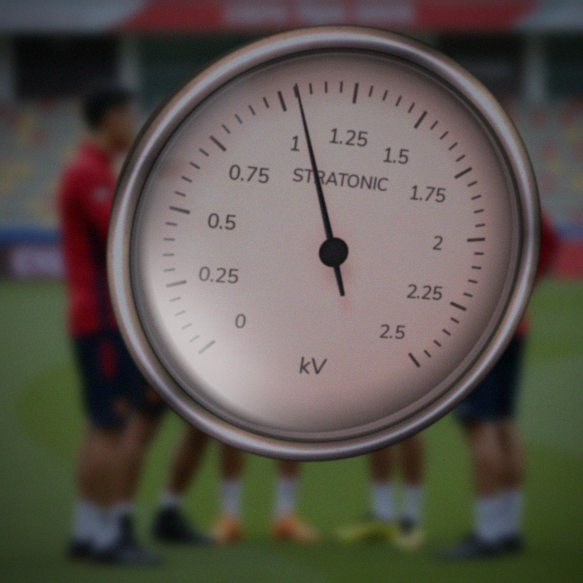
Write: 1.05 kV
